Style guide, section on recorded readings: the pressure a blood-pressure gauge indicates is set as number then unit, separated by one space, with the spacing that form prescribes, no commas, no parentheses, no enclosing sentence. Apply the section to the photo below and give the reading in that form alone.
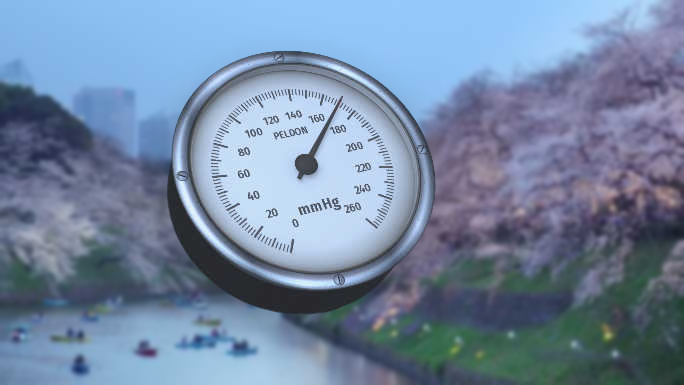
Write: 170 mmHg
